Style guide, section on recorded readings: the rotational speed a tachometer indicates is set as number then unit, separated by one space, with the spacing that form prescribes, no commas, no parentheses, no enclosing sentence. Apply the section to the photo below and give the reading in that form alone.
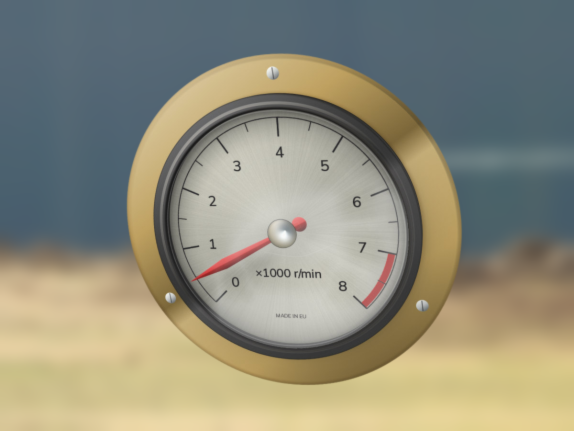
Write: 500 rpm
